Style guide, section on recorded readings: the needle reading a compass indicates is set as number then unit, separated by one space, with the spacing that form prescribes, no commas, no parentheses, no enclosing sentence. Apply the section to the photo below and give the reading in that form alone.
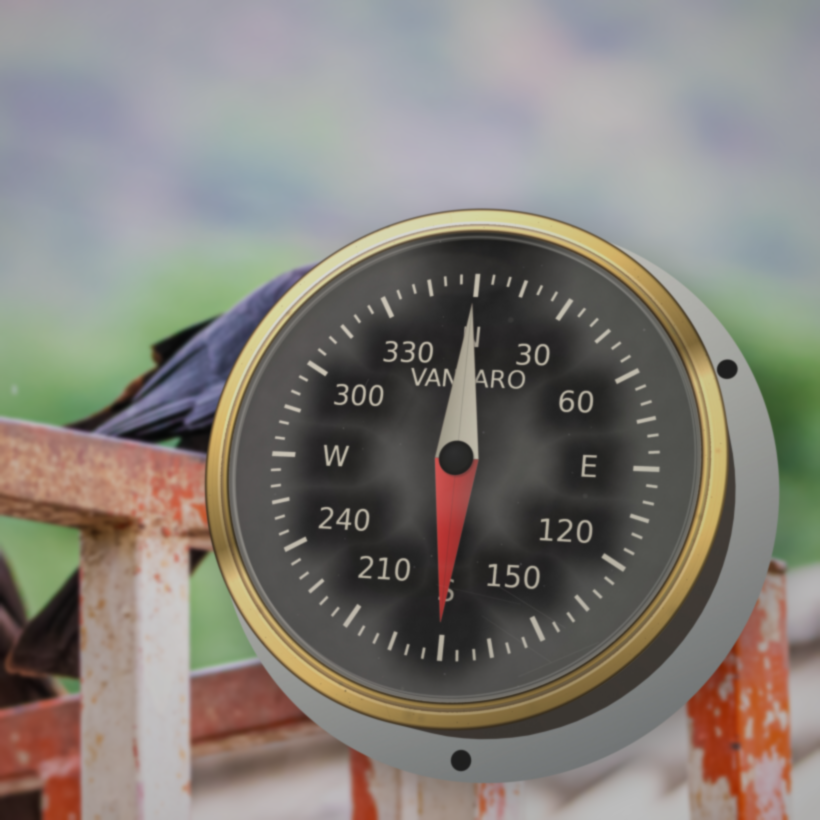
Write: 180 °
